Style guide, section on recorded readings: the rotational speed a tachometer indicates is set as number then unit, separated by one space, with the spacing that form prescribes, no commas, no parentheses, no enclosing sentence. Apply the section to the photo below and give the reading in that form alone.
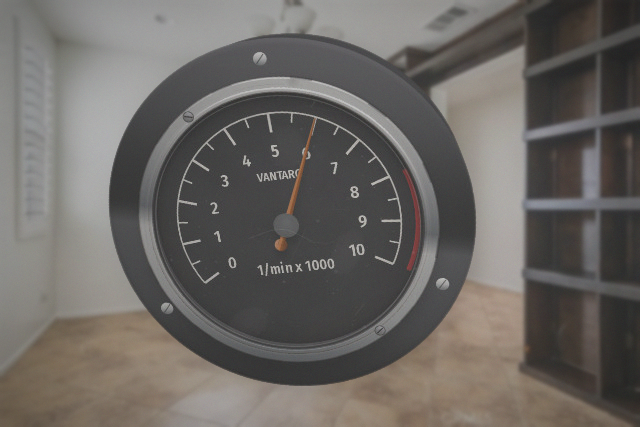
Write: 6000 rpm
